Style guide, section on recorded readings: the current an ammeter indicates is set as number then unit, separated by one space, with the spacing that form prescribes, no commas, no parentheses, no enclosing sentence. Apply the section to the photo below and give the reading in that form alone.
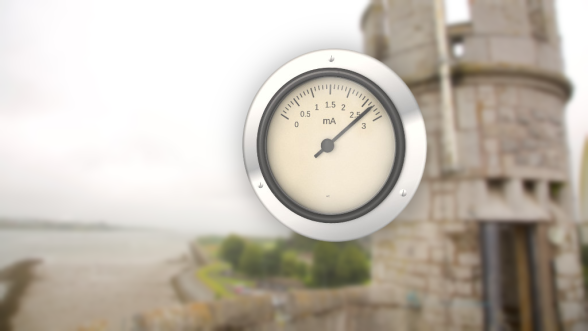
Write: 2.7 mA
